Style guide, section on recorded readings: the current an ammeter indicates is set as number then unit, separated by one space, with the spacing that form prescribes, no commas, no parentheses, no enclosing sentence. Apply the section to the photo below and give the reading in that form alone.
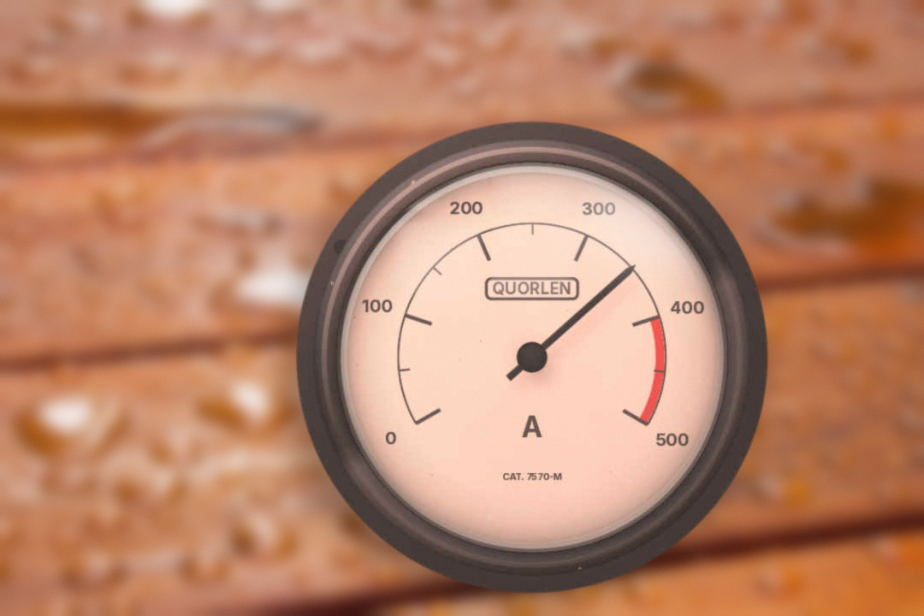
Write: 350 A
